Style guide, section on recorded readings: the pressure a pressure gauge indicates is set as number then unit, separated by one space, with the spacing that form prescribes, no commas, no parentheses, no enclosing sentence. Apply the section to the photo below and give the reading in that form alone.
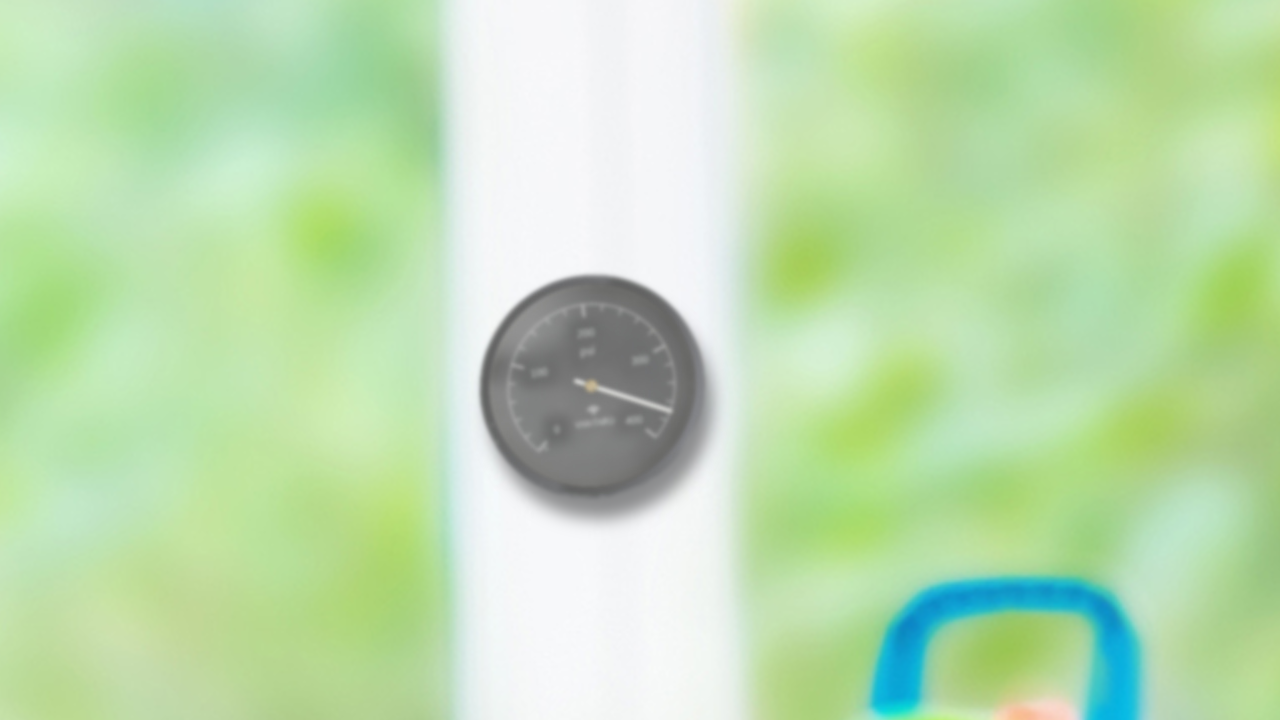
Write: 370 psi
